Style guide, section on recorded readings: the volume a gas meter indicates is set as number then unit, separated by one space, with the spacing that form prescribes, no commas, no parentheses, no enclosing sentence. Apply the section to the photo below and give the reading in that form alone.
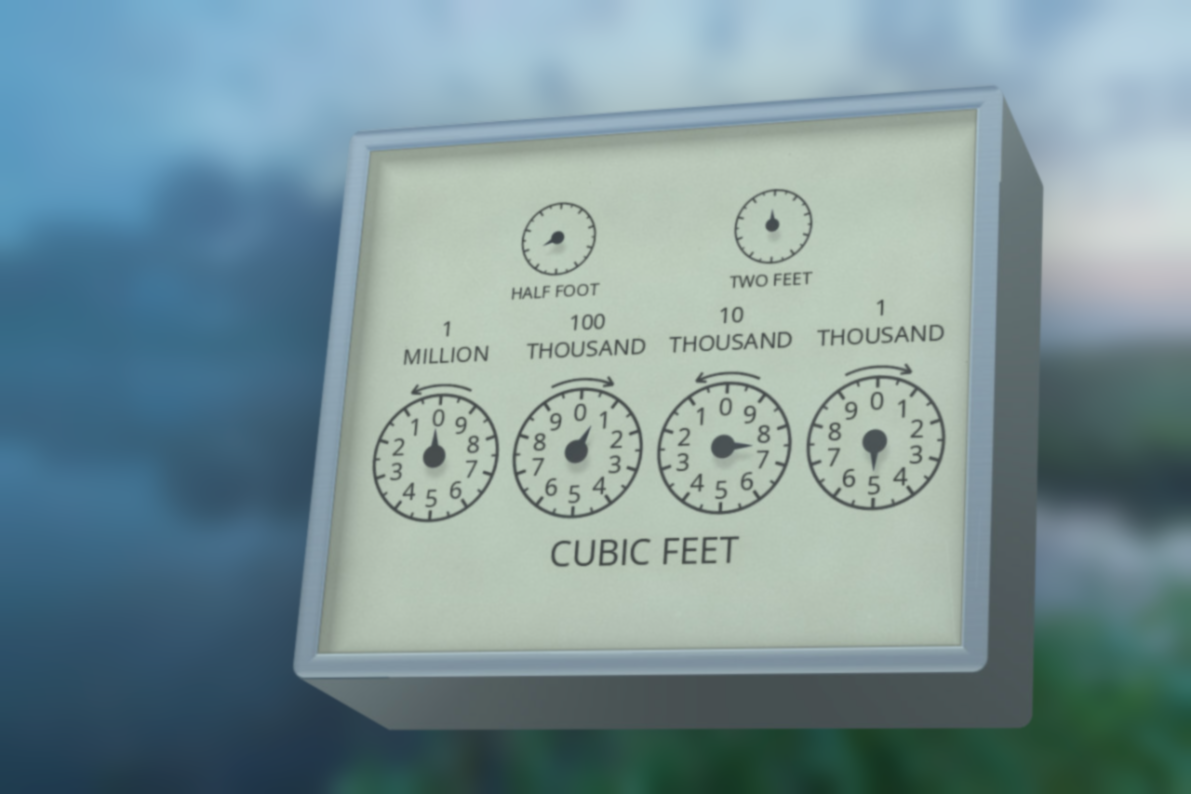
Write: 7500 ft³
